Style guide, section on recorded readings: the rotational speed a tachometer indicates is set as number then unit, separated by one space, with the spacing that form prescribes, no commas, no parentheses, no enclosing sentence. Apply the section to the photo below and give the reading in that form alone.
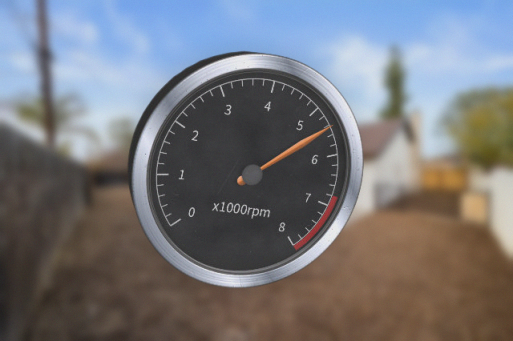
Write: 5400 rpm
